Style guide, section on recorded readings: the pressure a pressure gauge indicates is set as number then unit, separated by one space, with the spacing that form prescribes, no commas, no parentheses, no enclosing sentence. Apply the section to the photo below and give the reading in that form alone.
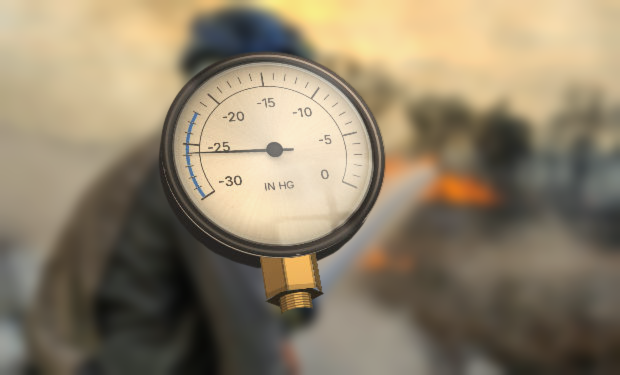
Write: -26 inHg
